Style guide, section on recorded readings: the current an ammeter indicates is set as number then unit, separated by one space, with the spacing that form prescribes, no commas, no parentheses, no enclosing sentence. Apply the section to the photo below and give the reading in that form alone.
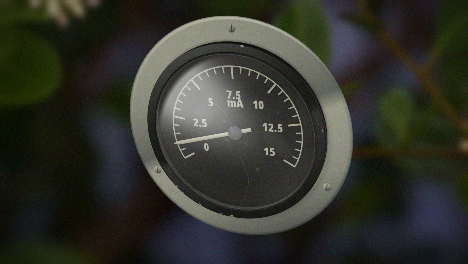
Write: 1 mA
